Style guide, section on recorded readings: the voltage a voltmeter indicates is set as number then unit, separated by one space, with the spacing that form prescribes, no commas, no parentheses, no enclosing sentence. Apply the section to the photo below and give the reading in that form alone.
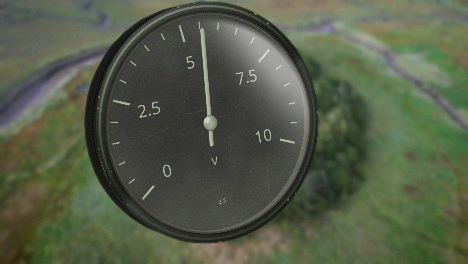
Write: 5.5 V
